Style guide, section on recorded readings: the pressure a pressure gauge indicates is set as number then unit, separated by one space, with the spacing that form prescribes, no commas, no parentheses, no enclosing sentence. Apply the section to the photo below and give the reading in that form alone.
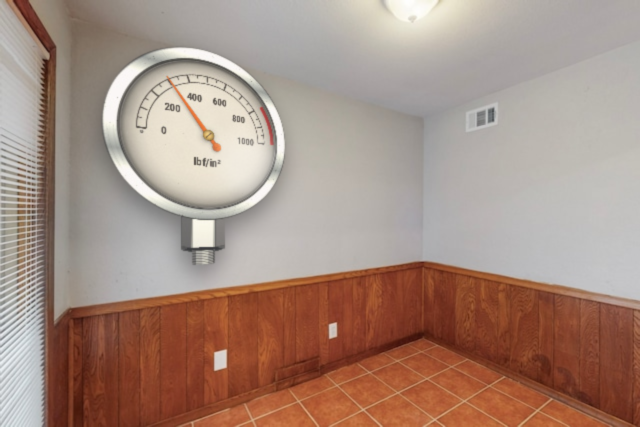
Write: 300 psi
